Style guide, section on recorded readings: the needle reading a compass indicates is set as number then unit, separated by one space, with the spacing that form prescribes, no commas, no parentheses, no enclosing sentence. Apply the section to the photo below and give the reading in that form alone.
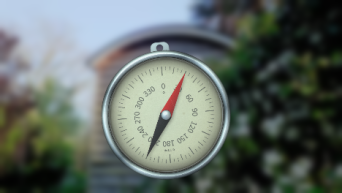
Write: 30 °
